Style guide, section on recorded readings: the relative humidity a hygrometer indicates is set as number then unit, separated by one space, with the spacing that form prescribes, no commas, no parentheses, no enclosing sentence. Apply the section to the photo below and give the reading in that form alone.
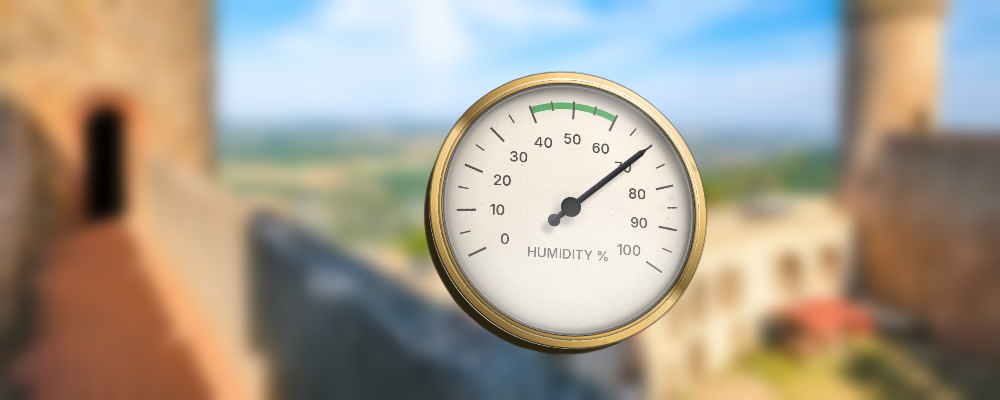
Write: 70 %
